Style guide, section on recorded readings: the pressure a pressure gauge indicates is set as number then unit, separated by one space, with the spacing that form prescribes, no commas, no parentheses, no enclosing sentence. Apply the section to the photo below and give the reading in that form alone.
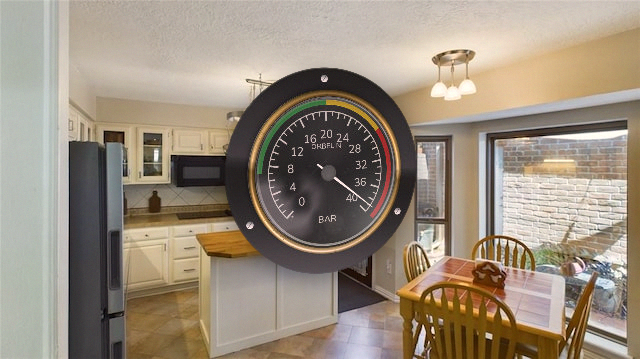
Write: 39 bar
